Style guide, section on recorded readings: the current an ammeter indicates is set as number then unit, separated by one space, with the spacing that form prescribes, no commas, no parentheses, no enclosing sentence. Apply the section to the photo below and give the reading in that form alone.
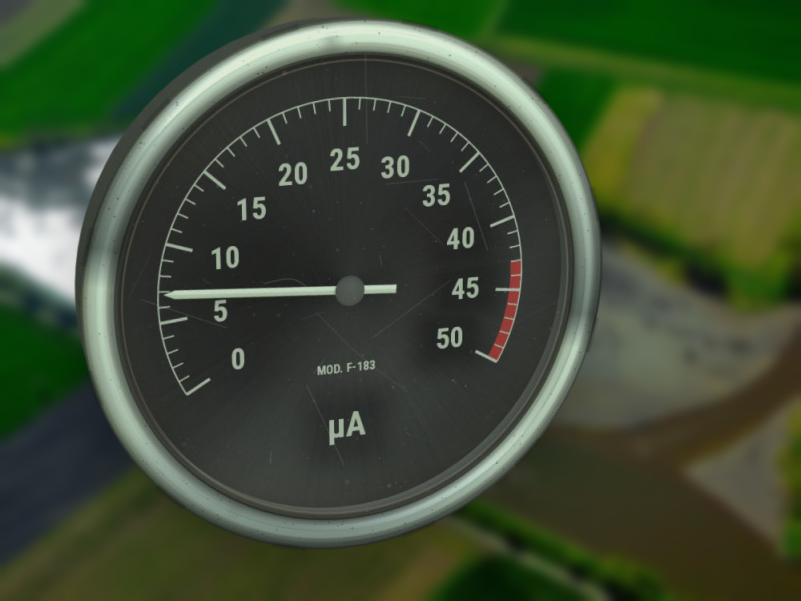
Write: 7 µA
